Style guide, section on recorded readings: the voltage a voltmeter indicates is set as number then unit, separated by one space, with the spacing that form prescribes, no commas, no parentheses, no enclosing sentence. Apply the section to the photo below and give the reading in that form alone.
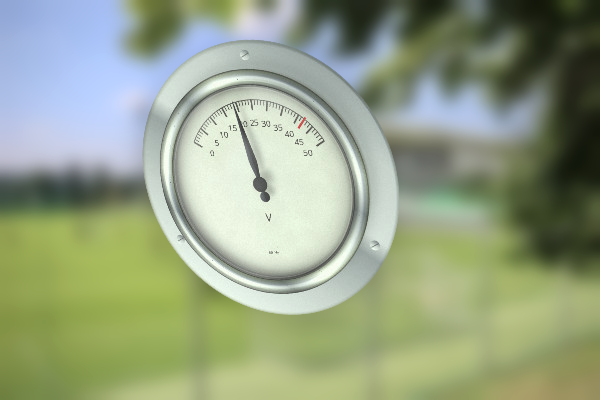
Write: 20 V
